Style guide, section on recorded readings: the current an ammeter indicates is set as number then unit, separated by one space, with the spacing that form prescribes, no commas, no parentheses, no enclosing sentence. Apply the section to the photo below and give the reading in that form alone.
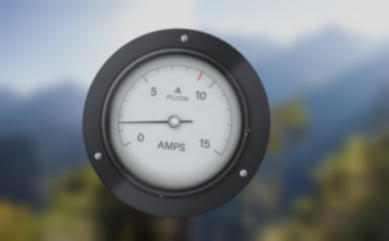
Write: 1.5 A
